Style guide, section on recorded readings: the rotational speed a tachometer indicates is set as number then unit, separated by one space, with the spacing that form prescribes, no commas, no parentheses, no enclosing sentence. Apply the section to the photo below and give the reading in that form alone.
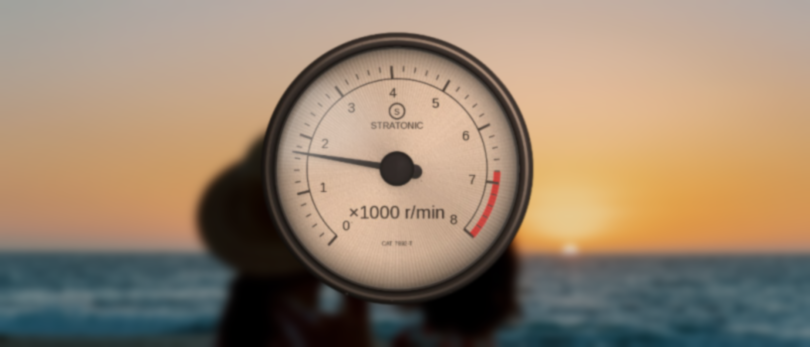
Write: 1700 rpm
